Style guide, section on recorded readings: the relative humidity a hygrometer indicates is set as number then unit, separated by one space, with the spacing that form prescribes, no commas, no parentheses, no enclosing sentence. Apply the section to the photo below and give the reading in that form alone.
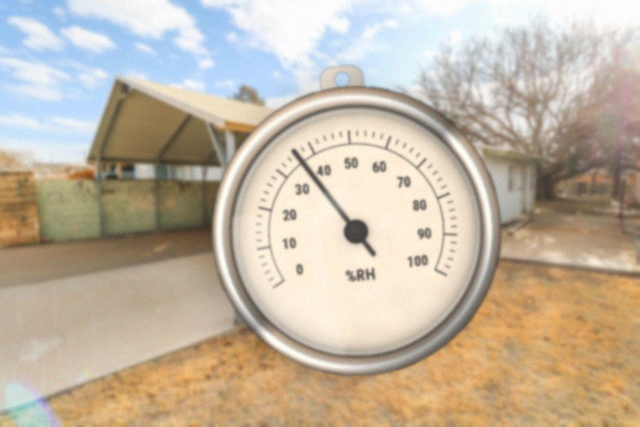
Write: 36 %
